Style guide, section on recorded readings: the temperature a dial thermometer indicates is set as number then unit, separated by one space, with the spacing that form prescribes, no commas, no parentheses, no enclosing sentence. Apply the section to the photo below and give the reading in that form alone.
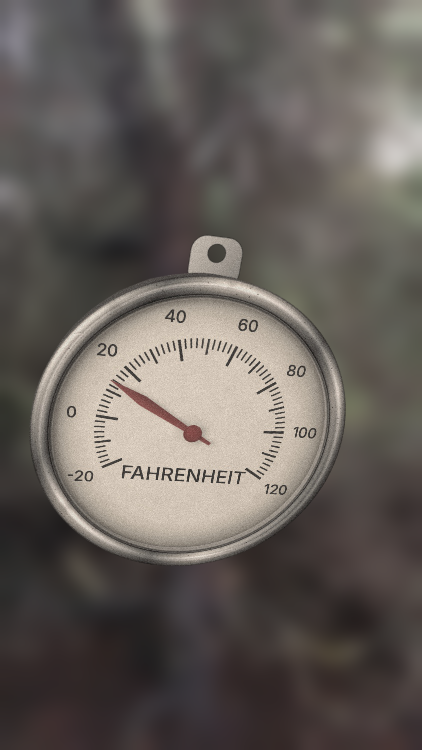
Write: 14 °F
